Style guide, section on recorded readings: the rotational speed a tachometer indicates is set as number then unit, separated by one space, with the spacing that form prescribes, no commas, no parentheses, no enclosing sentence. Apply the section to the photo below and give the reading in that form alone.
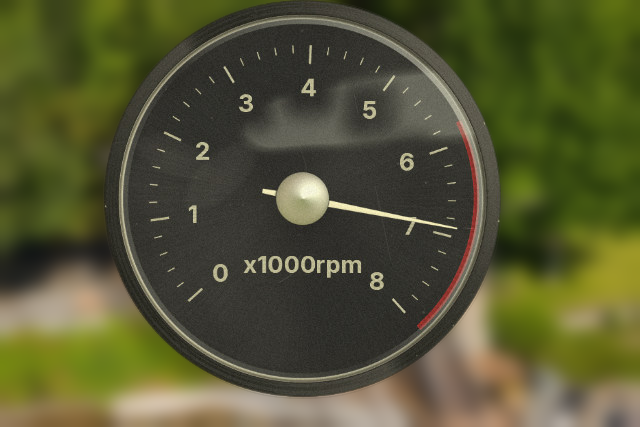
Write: 6900 rpm
